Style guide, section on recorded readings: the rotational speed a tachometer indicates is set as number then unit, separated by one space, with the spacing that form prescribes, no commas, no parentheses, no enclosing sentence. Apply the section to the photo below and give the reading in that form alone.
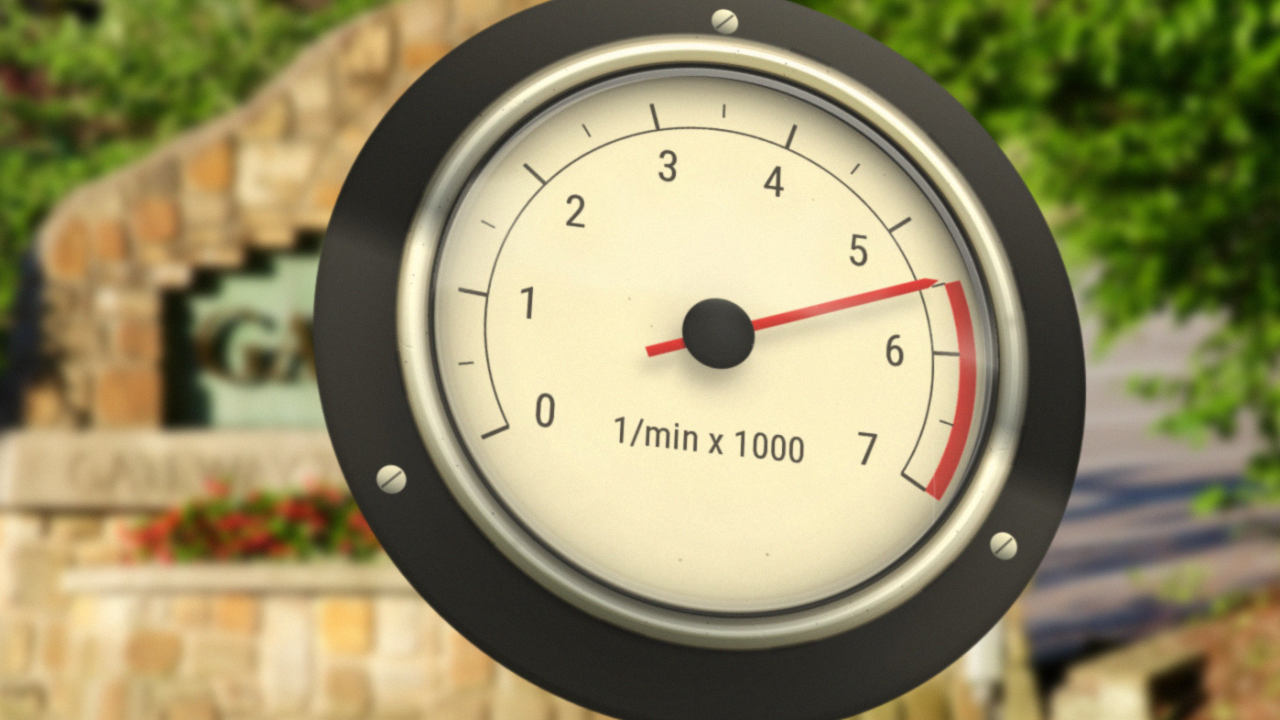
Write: 5500 rpm
